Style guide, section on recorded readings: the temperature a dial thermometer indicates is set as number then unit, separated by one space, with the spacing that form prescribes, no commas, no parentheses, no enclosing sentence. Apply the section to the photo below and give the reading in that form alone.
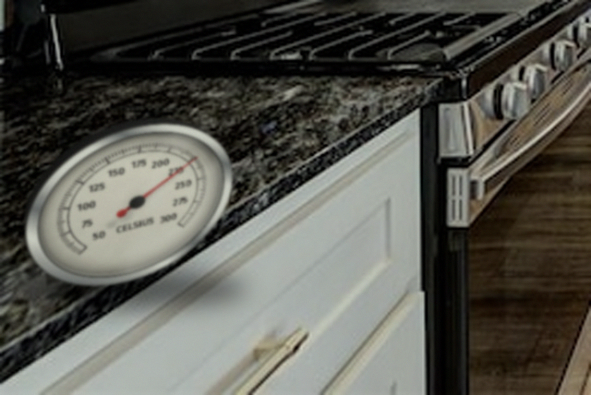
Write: 225 °C
